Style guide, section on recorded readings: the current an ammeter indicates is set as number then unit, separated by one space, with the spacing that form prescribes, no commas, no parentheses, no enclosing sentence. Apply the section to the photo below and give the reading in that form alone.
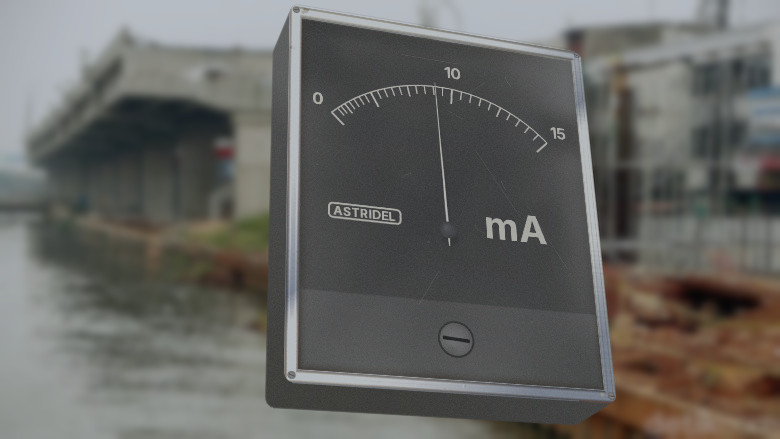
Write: 9 mA
